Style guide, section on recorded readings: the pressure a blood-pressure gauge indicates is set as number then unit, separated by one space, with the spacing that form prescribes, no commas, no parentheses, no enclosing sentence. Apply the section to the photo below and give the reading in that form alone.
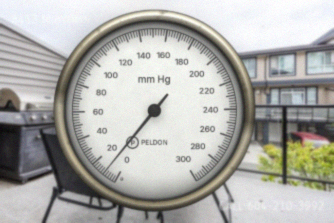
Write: 10 mmHg
